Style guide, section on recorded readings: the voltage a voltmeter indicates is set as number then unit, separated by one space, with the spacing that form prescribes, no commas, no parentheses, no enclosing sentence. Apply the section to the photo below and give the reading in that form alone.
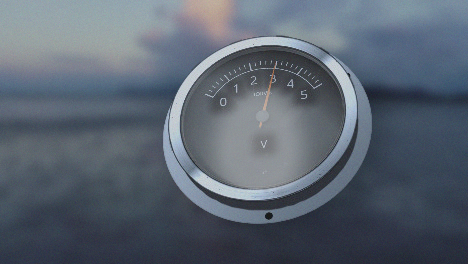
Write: 3 V
